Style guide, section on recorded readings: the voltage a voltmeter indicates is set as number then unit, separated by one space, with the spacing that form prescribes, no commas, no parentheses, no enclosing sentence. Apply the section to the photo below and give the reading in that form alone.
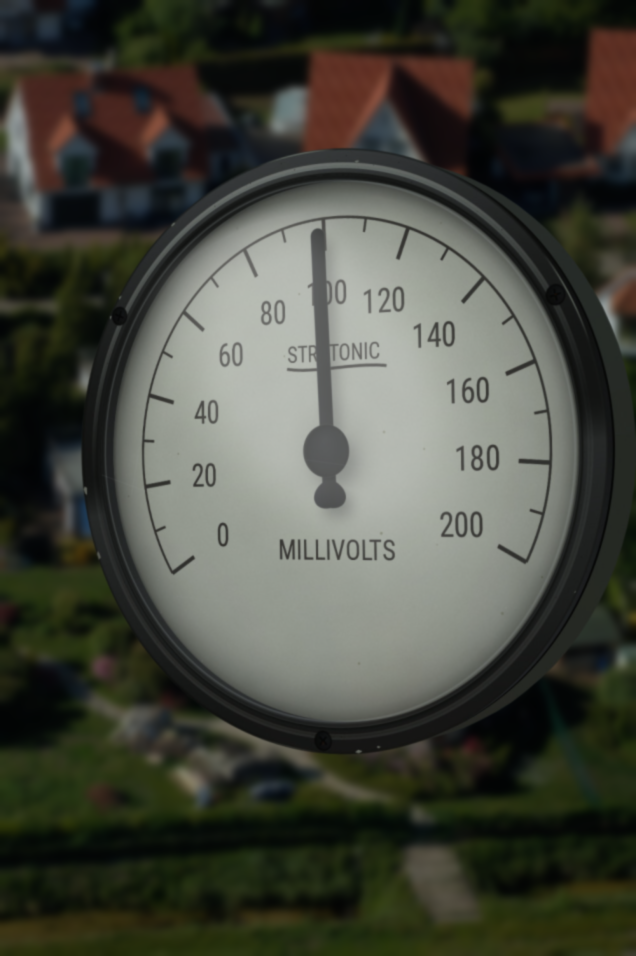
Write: 100 mV
